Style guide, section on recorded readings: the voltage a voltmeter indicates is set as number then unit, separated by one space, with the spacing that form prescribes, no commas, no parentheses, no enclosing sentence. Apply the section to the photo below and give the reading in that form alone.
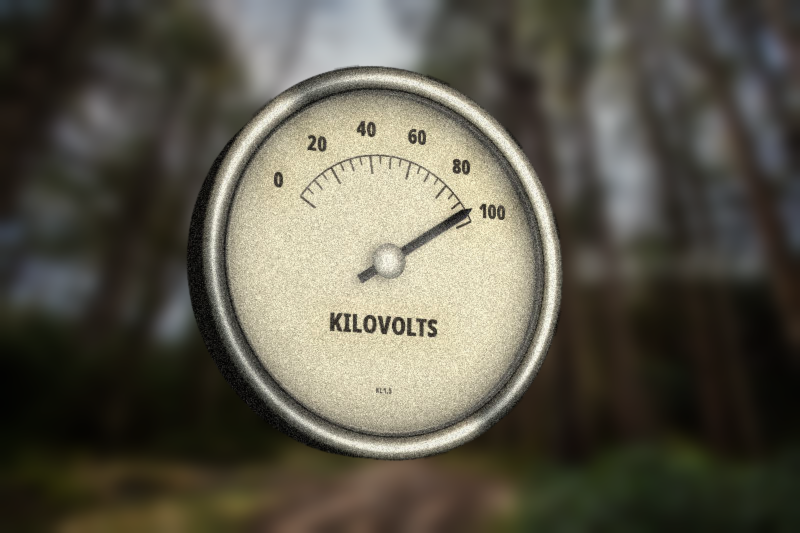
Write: 95 kV
